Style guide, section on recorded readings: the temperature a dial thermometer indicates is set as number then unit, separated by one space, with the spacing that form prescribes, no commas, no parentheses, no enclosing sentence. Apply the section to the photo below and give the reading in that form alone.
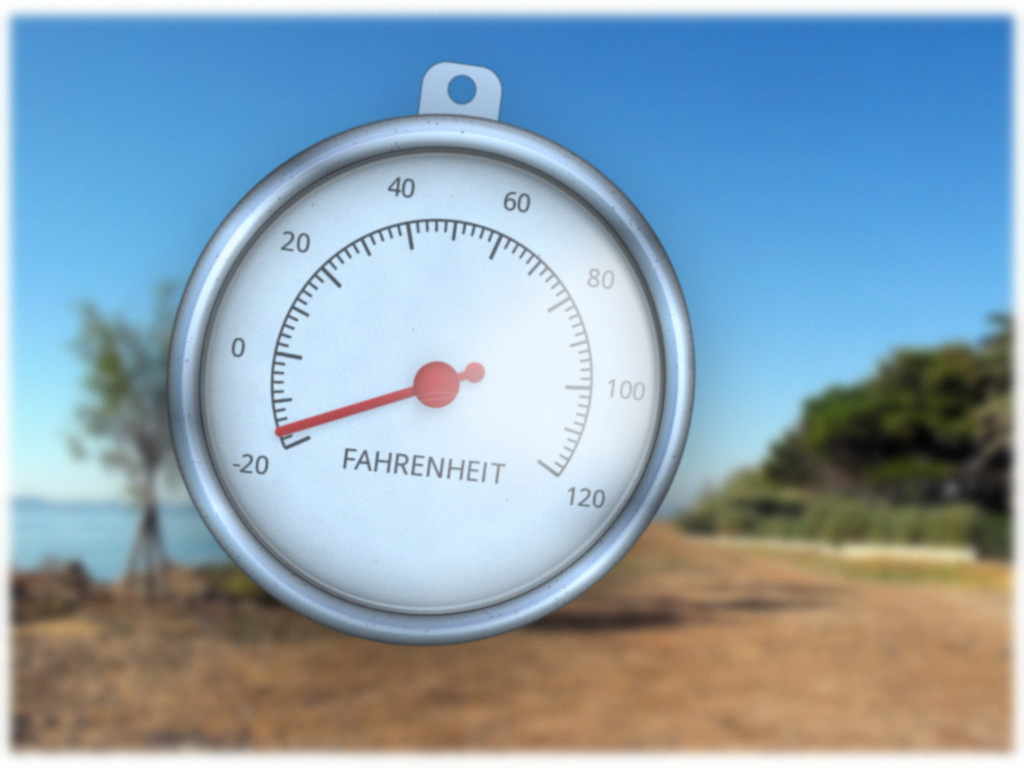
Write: -16 °F
